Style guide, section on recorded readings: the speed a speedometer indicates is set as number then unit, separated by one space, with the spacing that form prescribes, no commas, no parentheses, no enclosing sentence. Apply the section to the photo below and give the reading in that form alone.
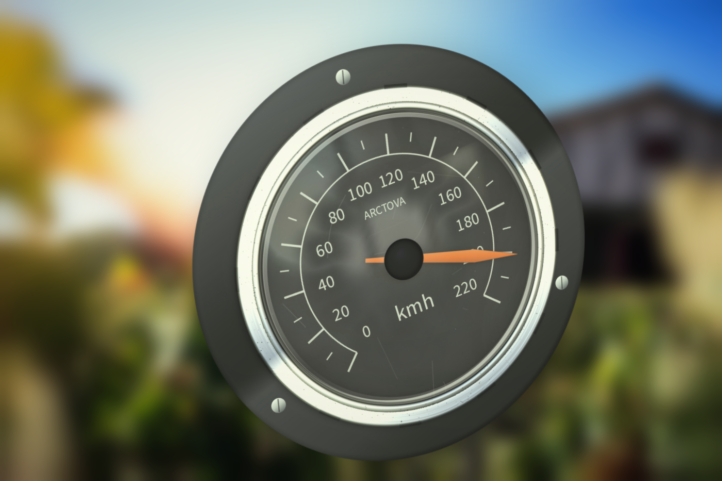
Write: 200 km/h
